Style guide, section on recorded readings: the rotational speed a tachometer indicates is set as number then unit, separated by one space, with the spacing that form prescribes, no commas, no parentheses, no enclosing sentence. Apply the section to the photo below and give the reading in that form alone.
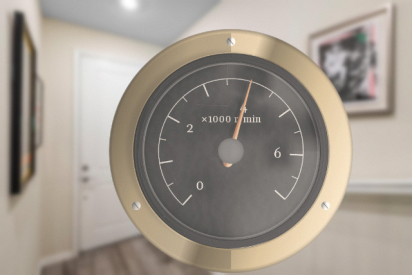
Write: 4000 rpm
